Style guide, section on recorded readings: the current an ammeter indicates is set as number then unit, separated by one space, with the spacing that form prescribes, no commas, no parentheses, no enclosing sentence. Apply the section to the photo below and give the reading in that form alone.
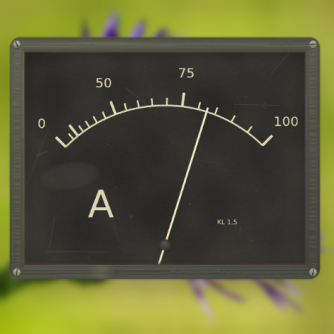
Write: 82.5 A
